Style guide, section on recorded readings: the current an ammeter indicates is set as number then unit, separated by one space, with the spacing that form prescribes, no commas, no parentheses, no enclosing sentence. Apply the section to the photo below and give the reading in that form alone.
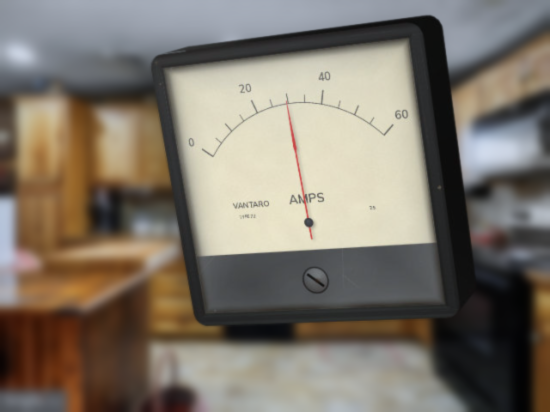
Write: 30 A
